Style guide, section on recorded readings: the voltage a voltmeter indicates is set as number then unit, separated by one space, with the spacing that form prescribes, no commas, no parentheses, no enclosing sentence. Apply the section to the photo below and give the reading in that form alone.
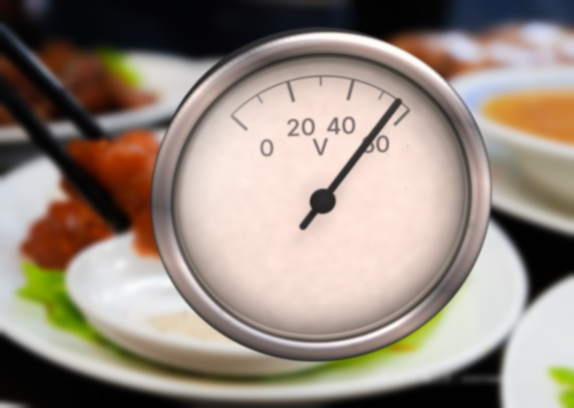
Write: 55 V
